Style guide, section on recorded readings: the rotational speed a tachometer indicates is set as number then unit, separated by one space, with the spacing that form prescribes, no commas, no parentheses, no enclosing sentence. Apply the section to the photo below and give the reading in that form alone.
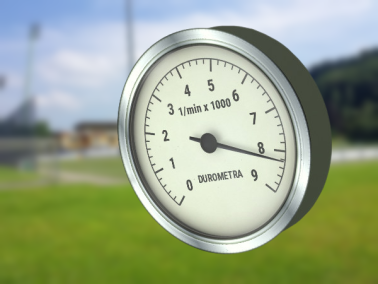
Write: 8200 rpm
